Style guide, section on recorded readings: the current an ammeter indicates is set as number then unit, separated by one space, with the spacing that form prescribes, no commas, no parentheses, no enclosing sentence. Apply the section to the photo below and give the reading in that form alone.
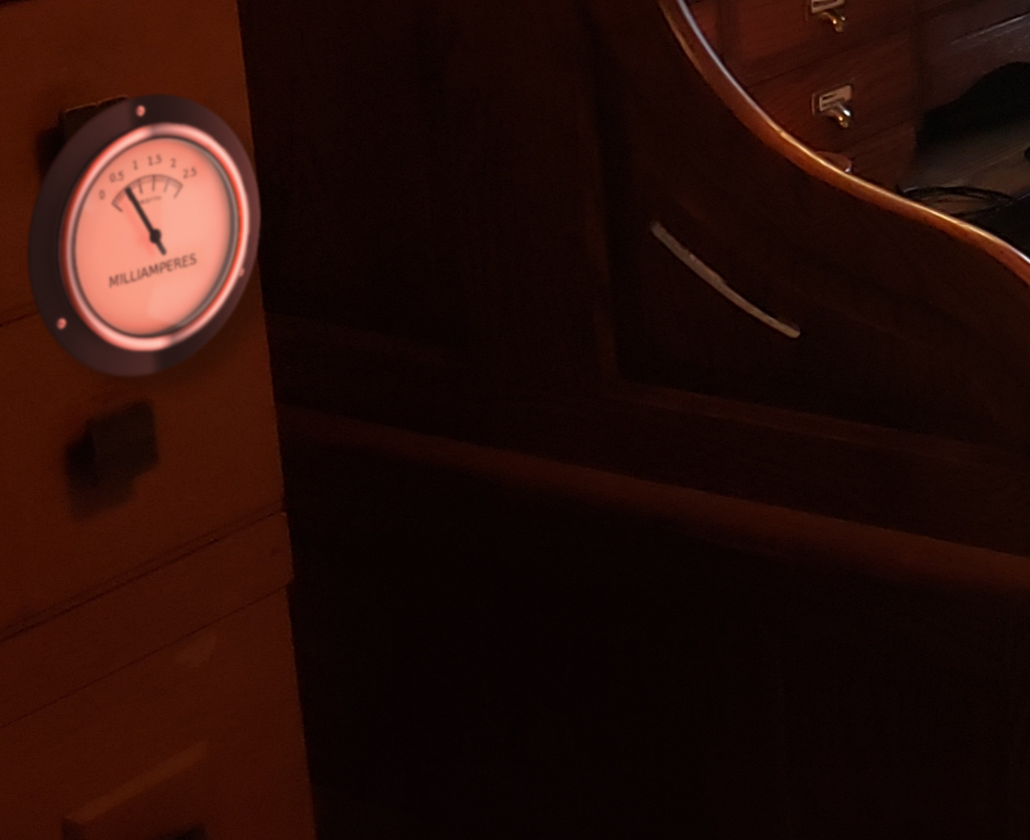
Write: 0.5 mA
